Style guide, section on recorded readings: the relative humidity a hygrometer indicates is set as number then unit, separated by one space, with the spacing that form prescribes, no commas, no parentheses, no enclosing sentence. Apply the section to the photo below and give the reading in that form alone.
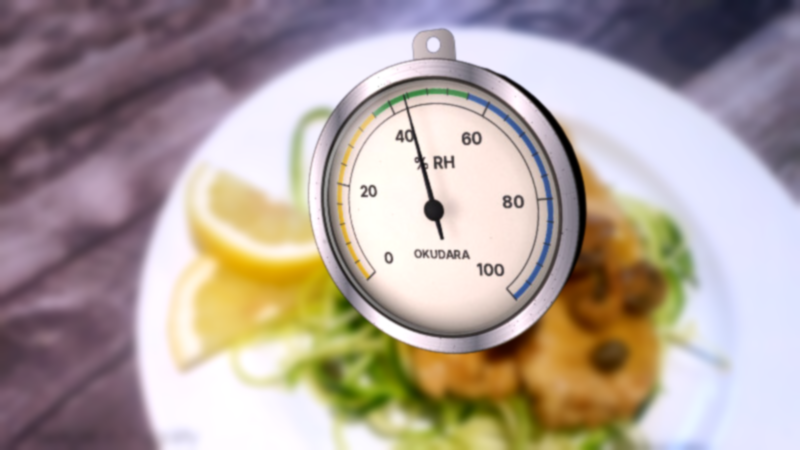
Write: 44 %
